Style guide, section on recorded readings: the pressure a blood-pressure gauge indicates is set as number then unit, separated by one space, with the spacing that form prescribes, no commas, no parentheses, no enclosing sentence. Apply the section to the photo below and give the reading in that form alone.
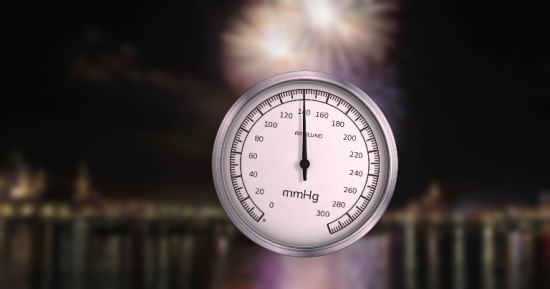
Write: 140 mmHg
